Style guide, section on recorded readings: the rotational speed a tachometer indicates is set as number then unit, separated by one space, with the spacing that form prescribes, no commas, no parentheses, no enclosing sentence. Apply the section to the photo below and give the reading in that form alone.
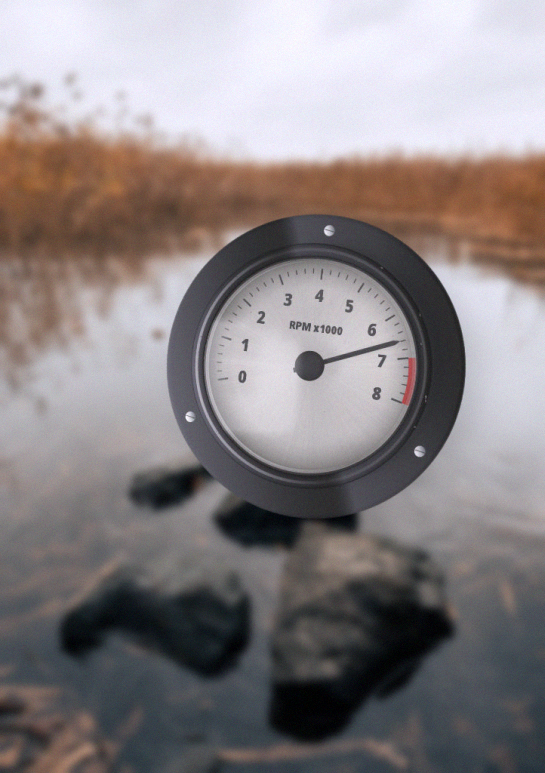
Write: 6600 rpm
